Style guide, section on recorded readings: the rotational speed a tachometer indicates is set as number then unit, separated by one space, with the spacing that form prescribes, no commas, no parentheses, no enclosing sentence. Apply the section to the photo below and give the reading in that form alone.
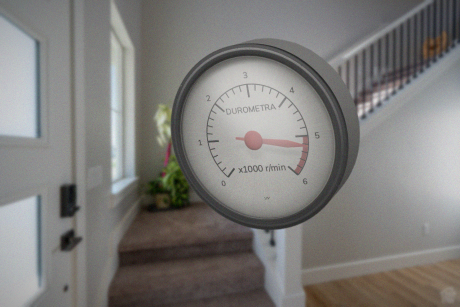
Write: 5200 rpm
